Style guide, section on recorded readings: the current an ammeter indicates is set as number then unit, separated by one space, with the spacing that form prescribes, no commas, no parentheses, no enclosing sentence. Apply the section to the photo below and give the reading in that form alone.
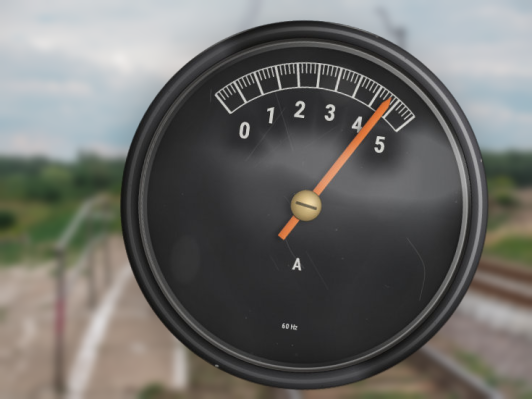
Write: 4.3 A
